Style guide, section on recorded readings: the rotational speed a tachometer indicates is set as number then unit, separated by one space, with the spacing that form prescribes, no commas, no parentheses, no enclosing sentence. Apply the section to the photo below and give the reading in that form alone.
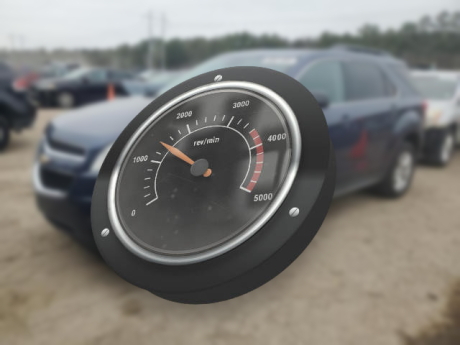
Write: 1400 rpm
